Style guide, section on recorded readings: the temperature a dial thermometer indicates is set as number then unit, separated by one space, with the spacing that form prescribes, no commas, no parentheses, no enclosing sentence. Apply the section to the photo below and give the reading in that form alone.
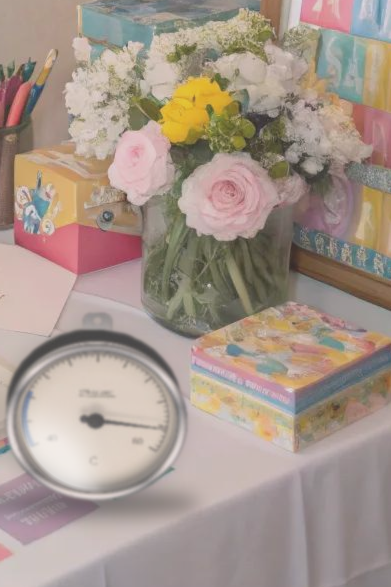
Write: 50 °C
